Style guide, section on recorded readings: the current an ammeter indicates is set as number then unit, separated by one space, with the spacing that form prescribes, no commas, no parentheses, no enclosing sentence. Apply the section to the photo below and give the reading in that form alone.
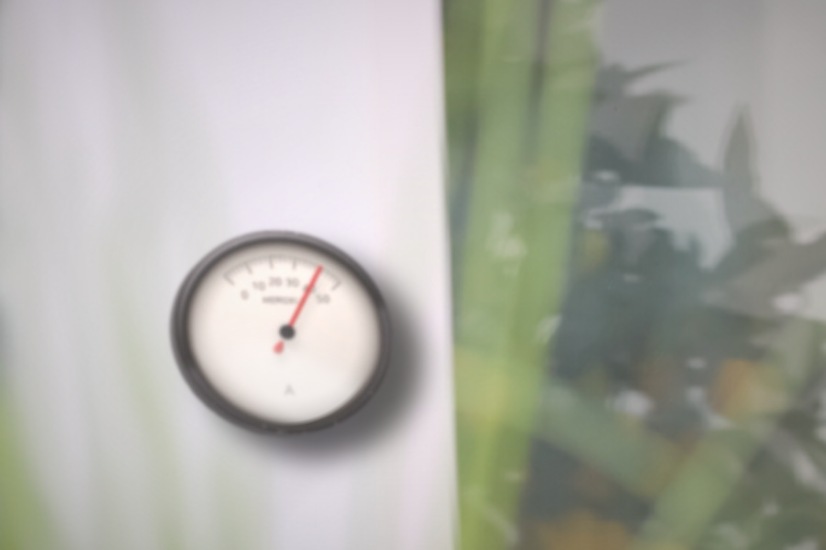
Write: 40 A
